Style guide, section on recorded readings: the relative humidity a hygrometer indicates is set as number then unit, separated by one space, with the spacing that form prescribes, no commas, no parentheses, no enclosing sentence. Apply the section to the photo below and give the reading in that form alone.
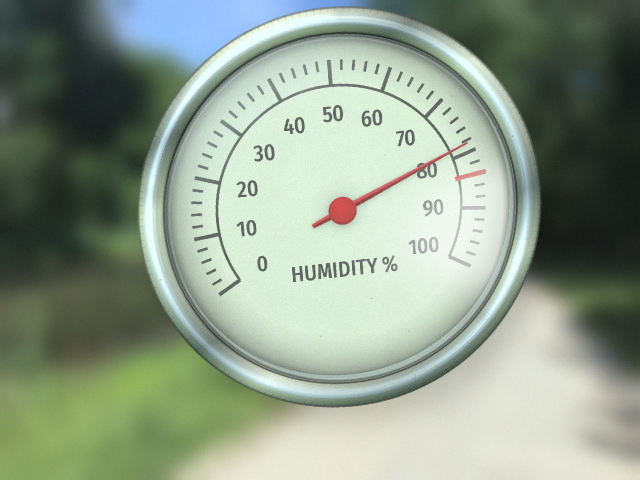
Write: 78 %
